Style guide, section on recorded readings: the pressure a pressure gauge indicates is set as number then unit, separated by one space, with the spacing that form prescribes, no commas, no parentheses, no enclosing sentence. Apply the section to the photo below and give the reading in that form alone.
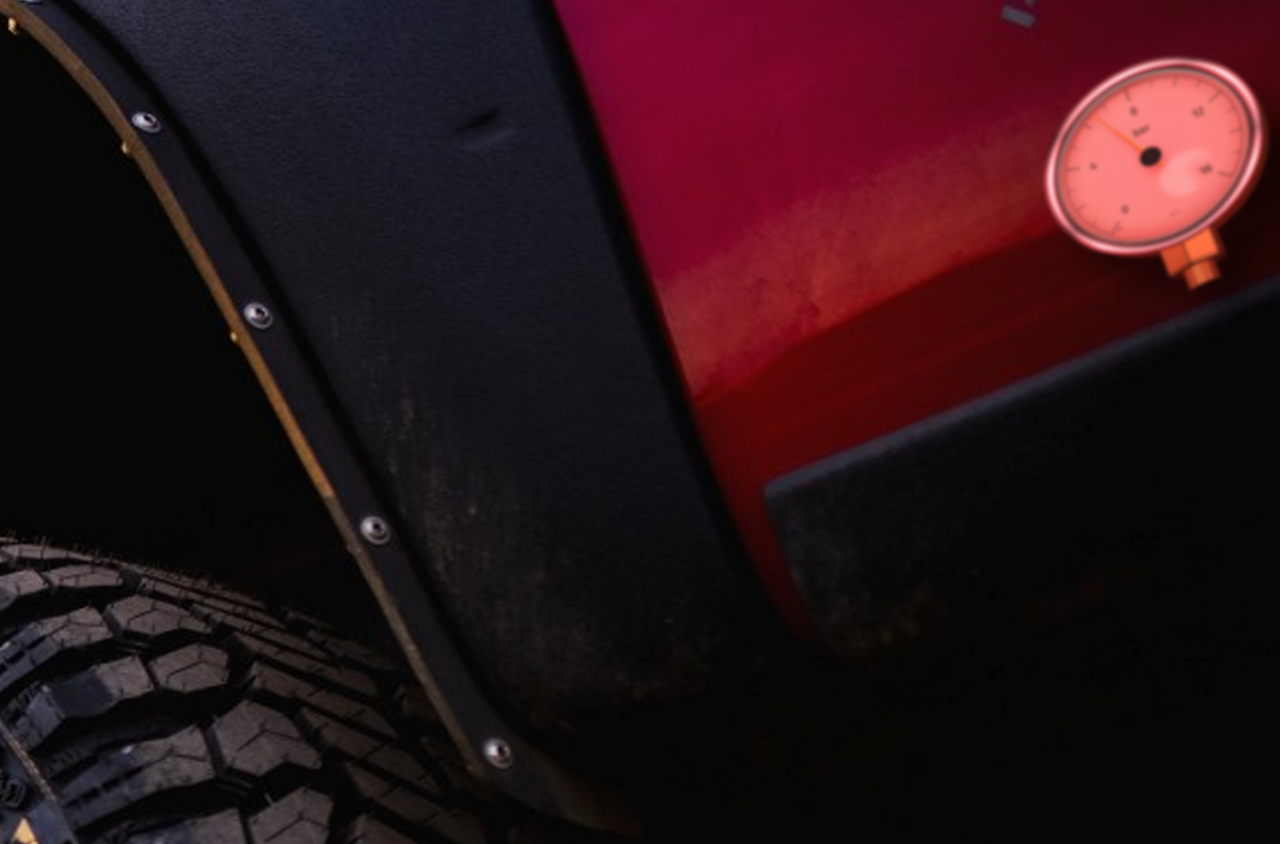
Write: 6.5 bar
